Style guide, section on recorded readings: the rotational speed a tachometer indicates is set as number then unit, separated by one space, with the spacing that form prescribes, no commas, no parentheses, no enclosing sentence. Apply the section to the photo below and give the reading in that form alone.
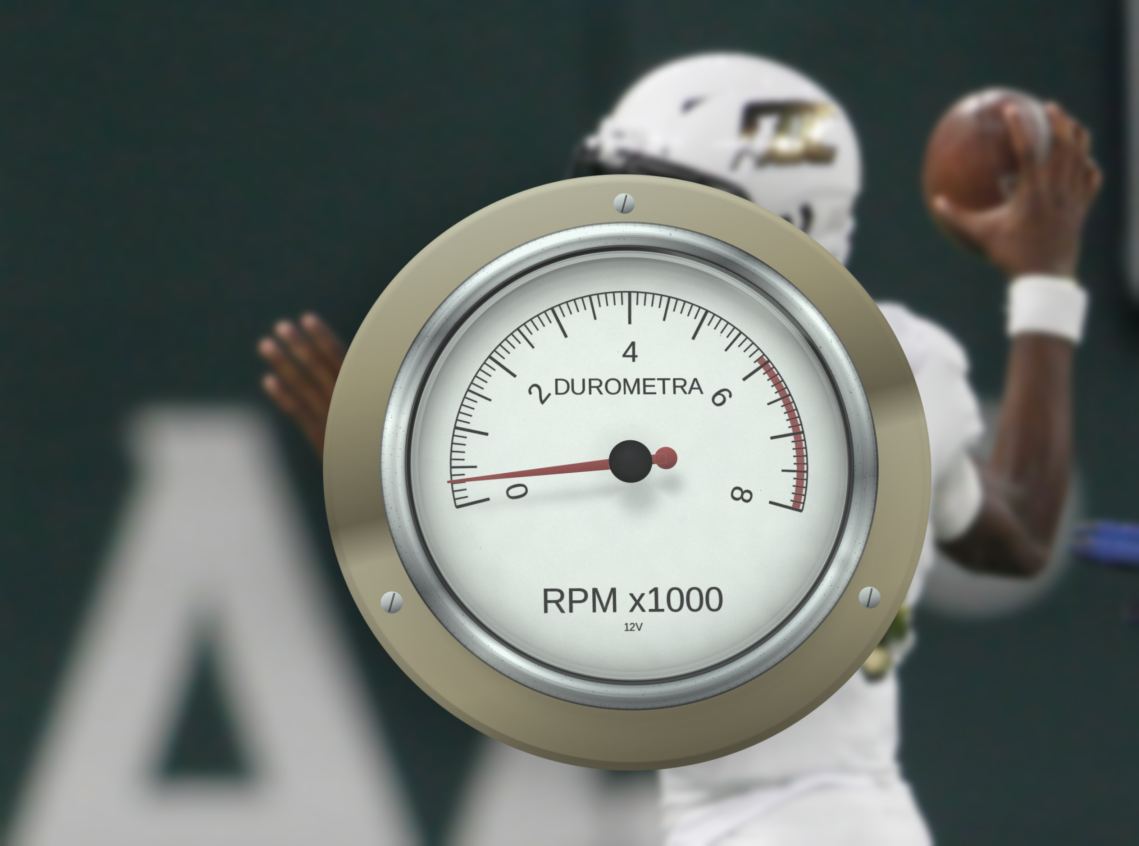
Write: 300 rpm
